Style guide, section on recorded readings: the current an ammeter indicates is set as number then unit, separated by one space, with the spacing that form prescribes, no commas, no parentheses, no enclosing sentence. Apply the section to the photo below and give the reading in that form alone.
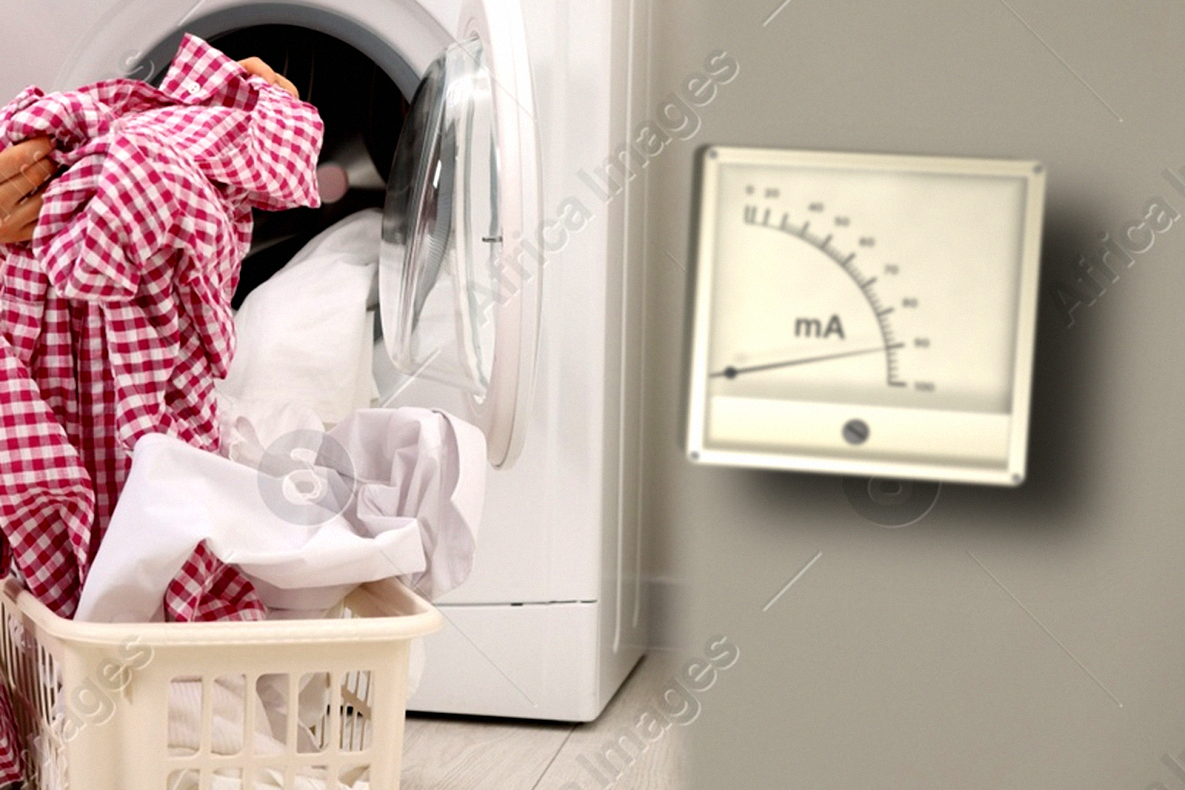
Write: 90 mA
